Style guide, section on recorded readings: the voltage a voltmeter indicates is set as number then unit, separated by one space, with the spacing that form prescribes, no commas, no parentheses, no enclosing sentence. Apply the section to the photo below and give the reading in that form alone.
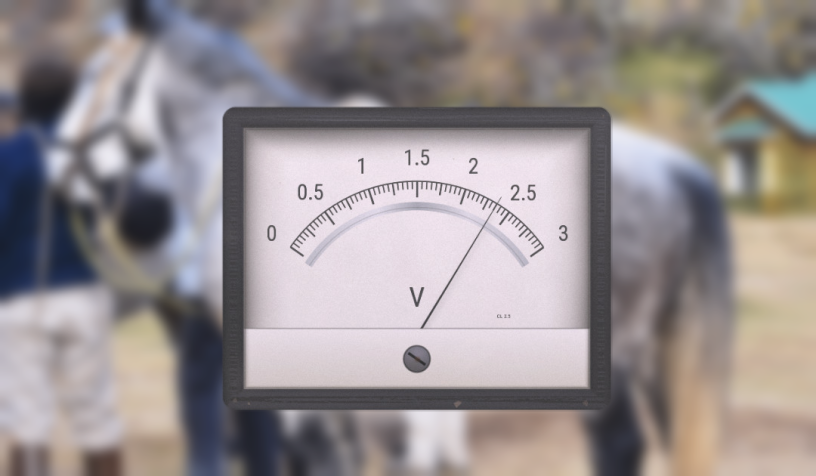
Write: 2.35 V
